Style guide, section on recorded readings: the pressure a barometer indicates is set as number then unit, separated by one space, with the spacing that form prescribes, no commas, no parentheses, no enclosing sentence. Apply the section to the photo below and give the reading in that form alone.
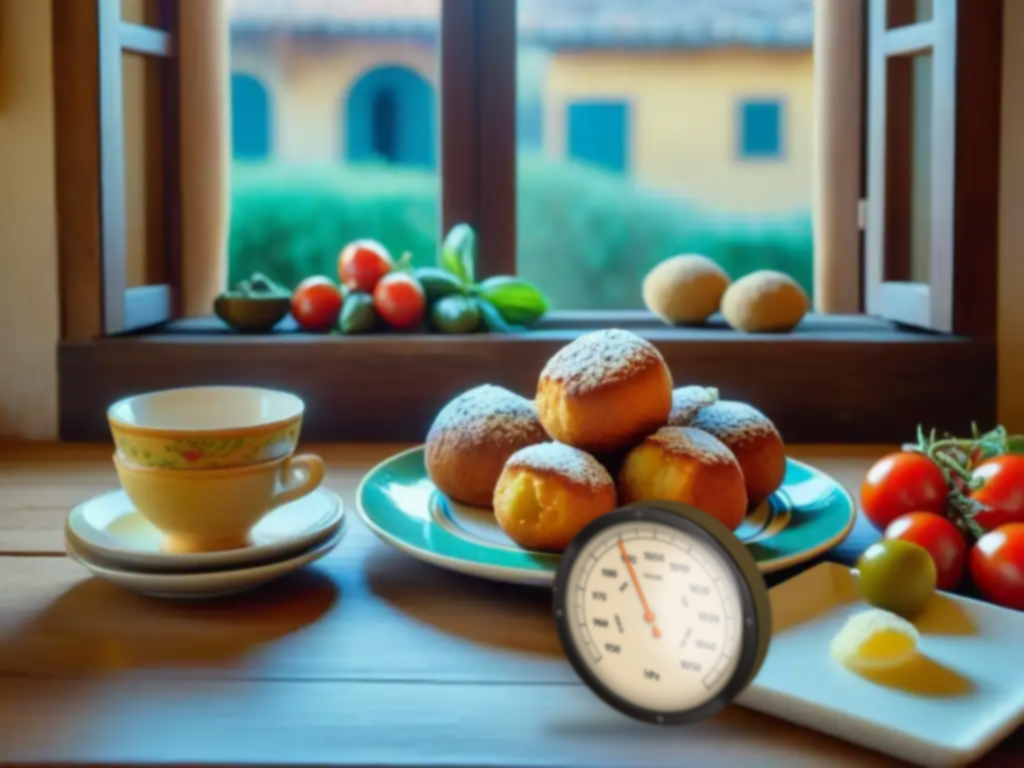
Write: 990 hPa
